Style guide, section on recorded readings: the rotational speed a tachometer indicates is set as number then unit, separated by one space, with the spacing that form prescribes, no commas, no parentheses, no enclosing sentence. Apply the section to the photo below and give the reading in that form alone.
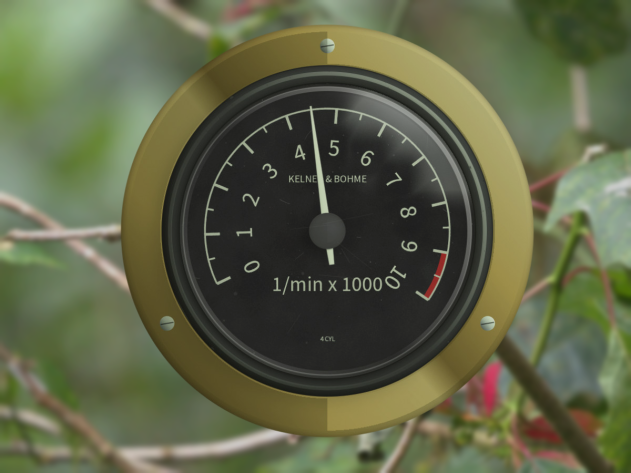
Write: 4500 rpm
